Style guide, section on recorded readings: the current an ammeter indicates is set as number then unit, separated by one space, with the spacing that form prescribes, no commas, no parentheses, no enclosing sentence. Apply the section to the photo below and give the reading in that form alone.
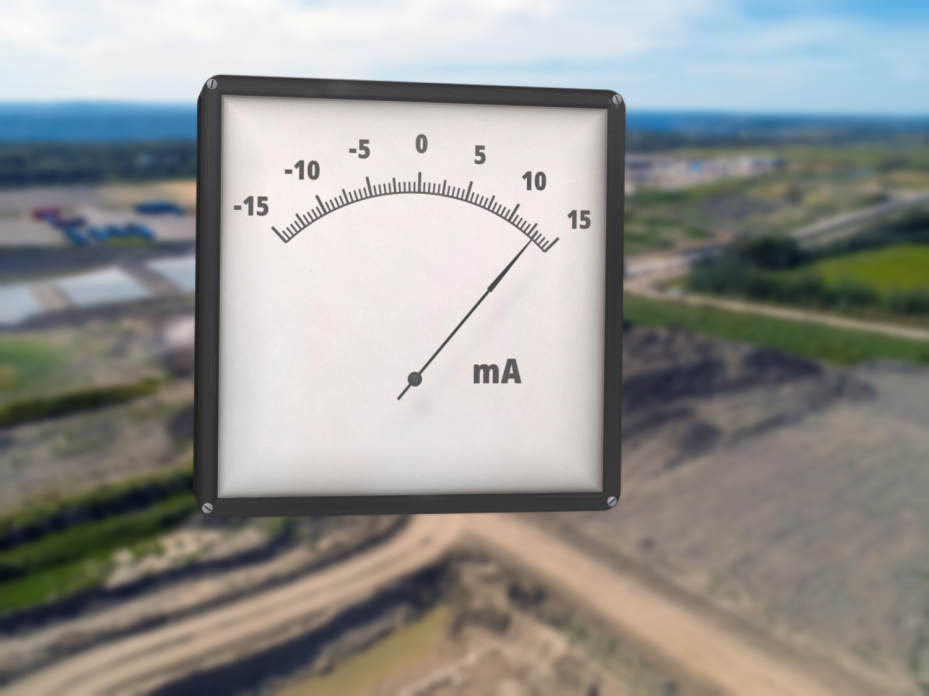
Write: 13 mA
